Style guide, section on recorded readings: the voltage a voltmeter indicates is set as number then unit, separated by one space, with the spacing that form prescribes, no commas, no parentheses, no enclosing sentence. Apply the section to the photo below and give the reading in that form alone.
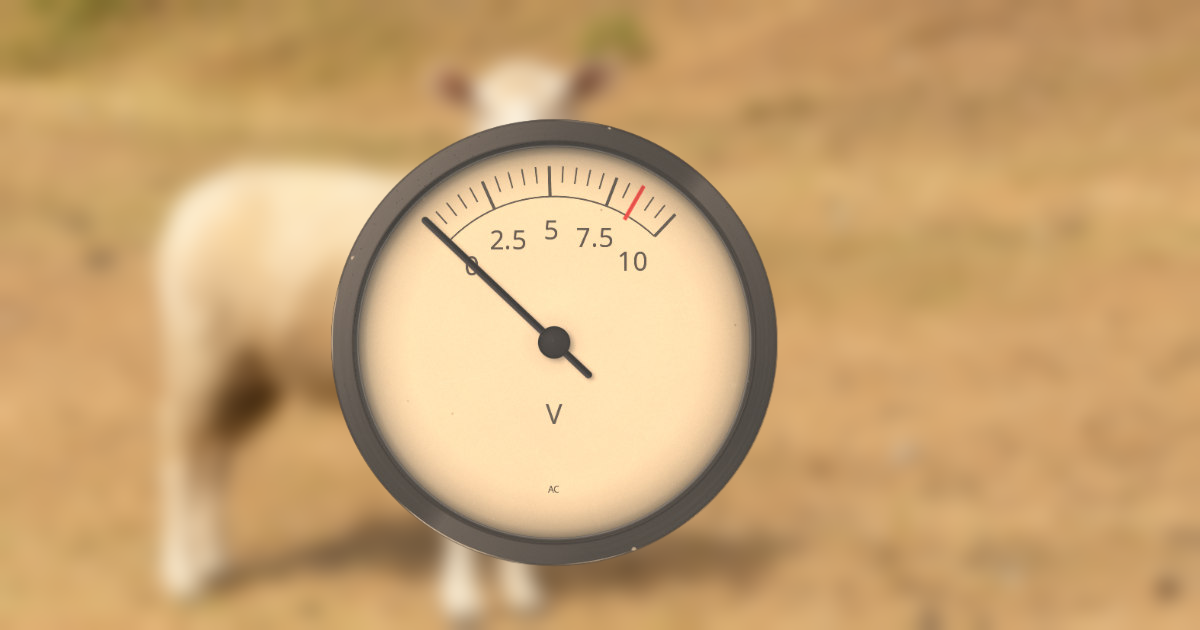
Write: 0 V
